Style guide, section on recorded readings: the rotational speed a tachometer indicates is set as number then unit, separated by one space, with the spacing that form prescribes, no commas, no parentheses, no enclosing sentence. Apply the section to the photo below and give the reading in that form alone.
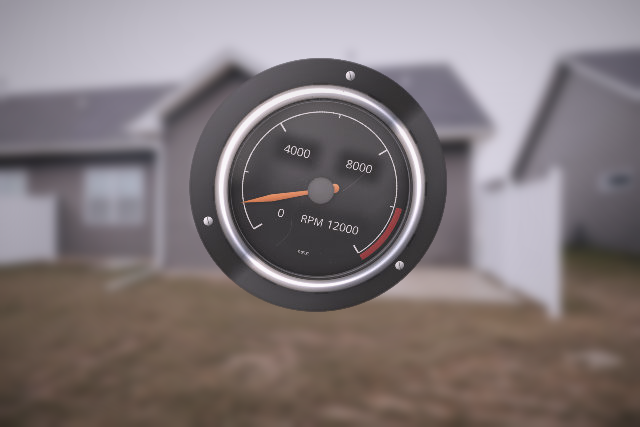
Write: 1000 rpm
